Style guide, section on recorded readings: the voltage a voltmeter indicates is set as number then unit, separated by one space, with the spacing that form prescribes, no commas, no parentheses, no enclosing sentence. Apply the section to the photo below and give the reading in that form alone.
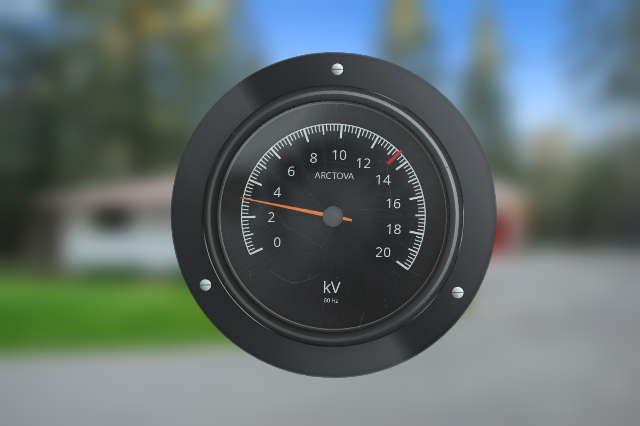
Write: 3 kV
